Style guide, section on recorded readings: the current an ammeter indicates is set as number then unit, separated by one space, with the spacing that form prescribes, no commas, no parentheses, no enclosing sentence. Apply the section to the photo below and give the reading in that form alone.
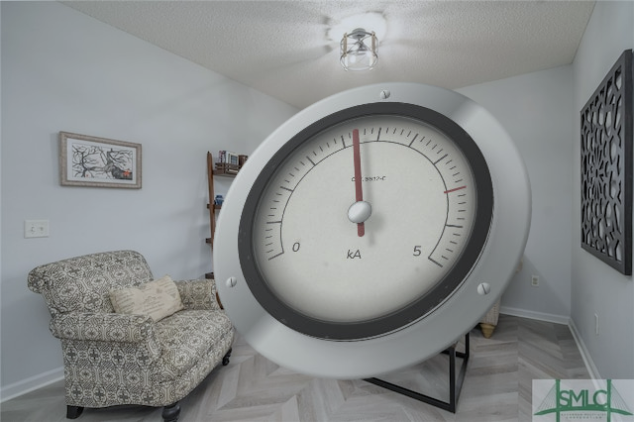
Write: 2.2 kA
